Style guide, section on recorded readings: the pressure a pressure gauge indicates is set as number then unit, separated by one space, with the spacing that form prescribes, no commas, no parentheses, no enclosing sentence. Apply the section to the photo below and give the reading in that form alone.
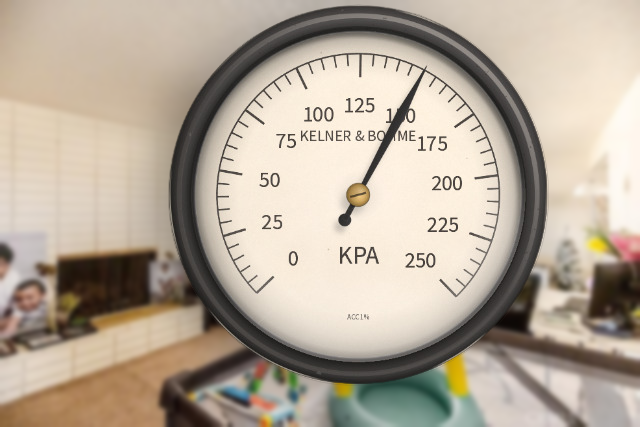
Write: 150 kPa
